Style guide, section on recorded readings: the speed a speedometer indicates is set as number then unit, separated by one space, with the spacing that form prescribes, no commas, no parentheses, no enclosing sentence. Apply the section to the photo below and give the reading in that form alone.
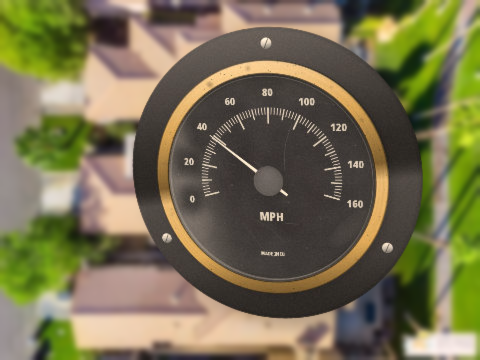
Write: 40 mph
